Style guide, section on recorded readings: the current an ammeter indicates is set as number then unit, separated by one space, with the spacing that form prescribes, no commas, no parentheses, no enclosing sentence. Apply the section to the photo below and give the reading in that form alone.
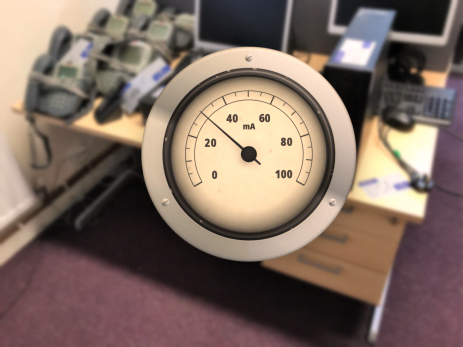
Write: 30 mA
